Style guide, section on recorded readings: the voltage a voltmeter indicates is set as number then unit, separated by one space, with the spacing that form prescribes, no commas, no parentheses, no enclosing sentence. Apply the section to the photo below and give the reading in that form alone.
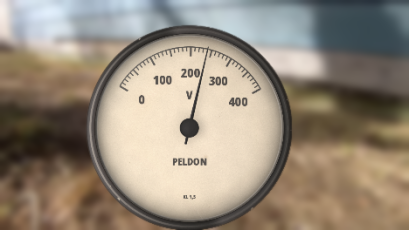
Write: 240 V
